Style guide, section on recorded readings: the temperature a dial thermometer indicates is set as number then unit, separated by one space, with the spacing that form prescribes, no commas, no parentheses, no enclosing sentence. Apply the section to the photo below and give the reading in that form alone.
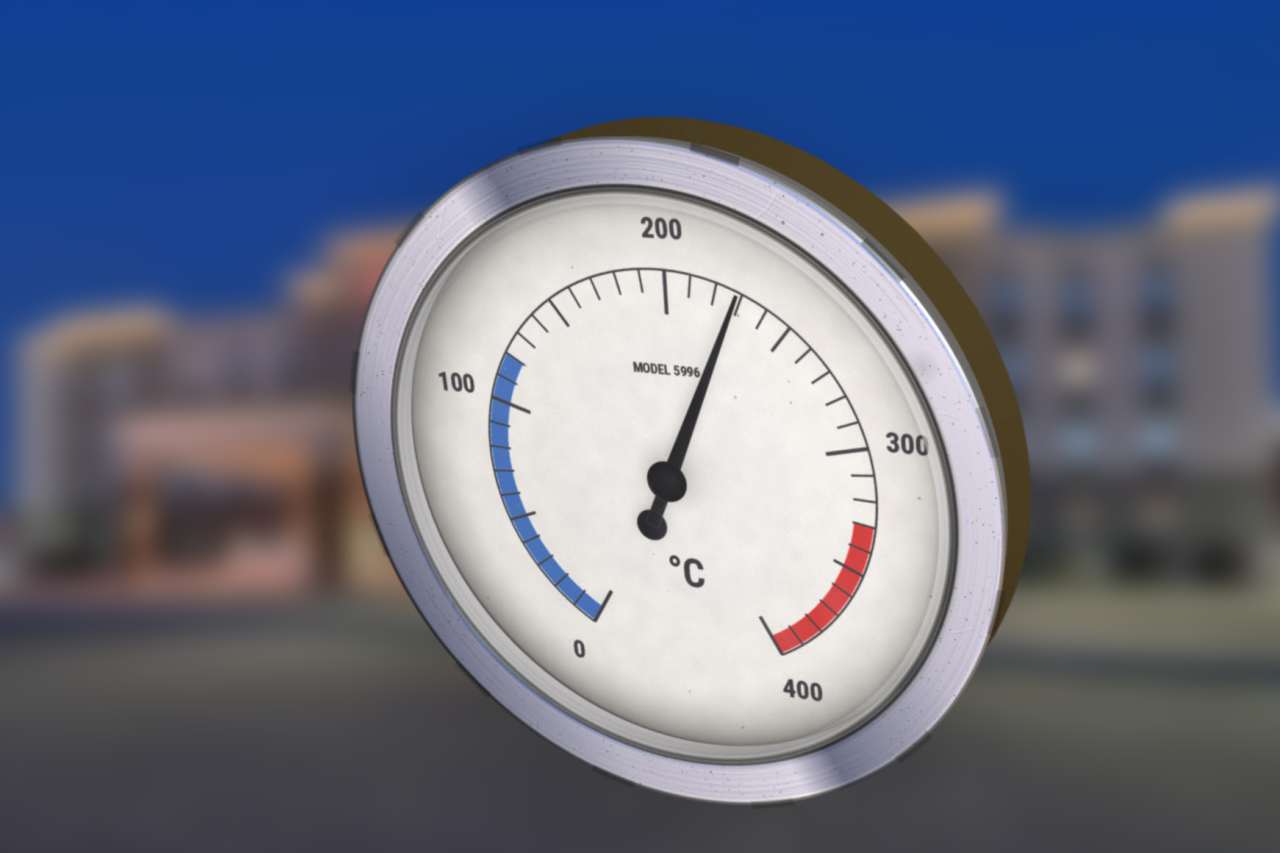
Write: 230 °C
